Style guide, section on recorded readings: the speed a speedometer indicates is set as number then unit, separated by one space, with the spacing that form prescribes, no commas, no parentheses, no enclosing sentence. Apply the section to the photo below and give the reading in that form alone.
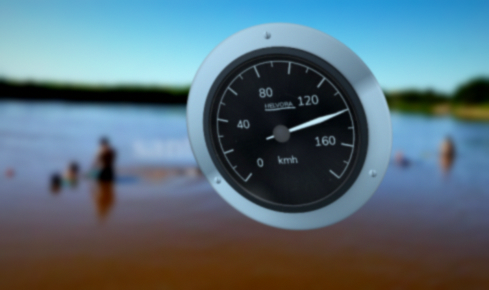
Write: 140 km/h
